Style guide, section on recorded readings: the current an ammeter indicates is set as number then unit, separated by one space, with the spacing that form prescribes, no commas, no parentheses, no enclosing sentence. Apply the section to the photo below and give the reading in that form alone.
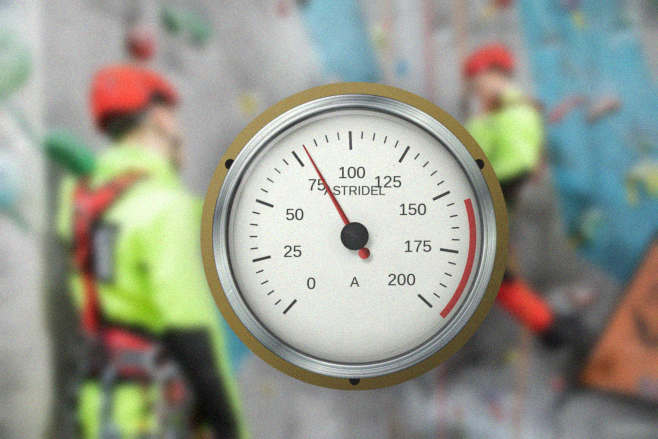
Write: 80 A
